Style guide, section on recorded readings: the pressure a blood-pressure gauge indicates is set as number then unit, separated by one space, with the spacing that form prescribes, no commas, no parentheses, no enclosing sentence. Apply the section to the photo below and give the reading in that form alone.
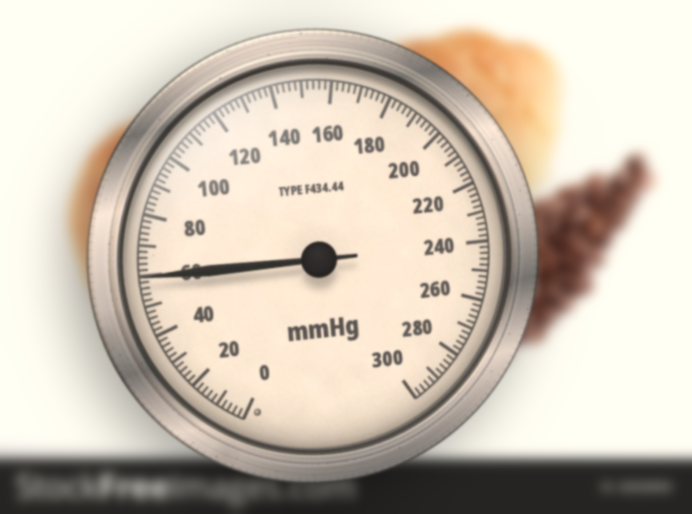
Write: 60 mmHg
